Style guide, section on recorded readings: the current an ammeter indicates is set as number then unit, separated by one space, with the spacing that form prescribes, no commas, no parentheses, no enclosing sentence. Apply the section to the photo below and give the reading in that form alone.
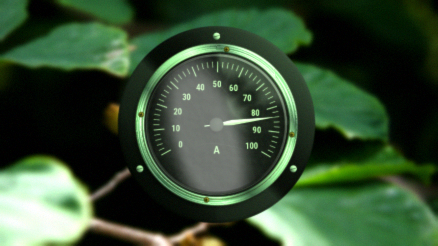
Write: 84 A
